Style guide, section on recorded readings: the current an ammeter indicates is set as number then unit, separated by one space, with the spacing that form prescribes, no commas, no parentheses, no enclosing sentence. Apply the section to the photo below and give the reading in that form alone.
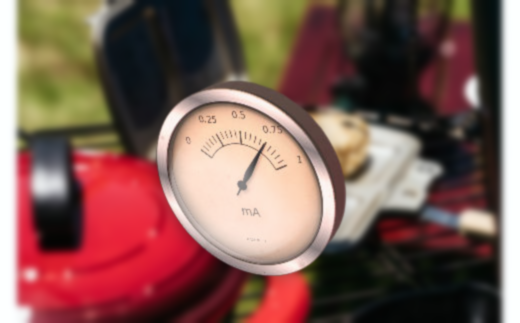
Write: 0.75 mA
